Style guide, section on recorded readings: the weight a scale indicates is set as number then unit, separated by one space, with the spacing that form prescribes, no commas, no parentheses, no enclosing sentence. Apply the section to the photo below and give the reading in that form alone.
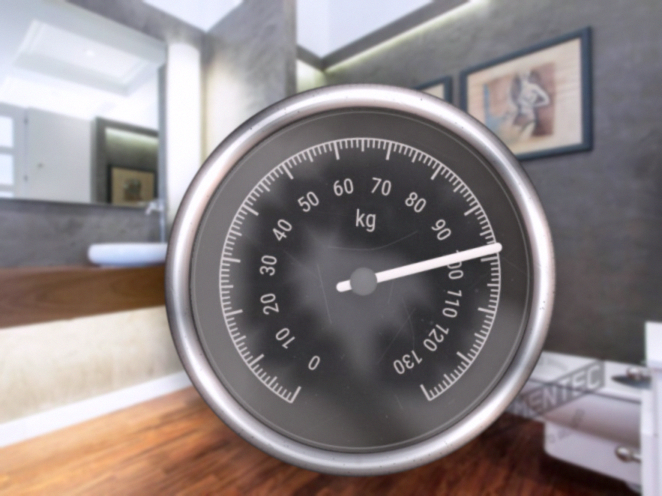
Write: 98 kg
